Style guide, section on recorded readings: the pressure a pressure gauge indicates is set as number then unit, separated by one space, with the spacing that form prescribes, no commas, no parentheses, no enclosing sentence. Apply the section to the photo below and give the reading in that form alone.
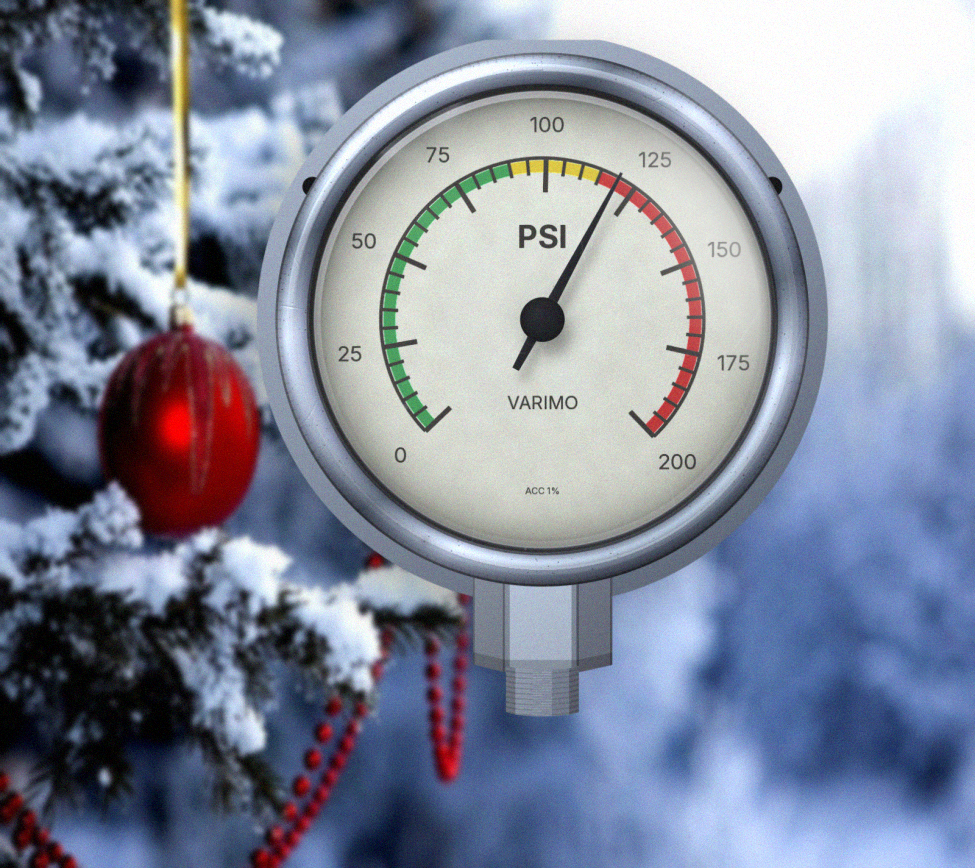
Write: 120 psi
